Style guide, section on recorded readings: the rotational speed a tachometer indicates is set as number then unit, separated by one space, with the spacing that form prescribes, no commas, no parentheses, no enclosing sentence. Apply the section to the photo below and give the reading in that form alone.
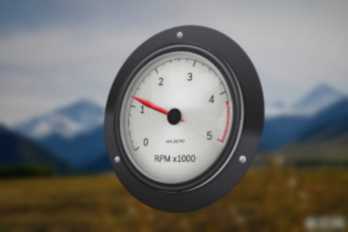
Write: 1200 rpm
